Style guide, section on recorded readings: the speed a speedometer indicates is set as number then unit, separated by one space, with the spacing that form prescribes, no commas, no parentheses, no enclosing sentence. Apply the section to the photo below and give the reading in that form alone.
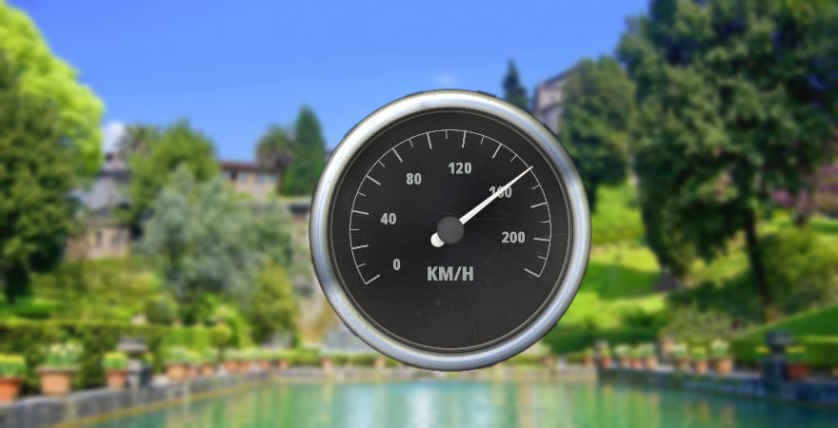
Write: 160 km/h
